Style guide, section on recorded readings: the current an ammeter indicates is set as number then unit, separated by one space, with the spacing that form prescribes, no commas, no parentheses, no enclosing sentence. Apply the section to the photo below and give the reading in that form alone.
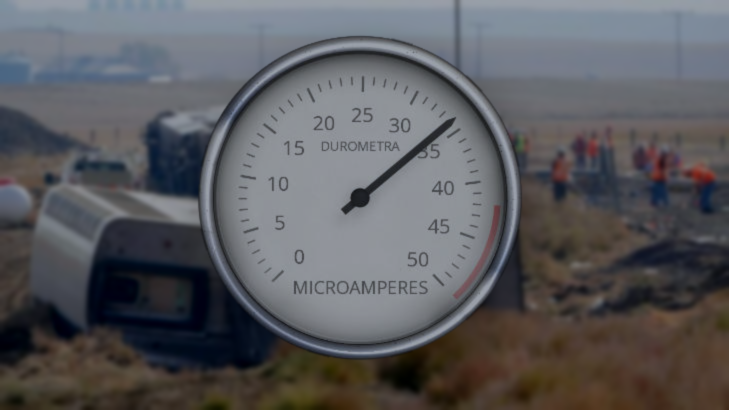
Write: 34 µA
